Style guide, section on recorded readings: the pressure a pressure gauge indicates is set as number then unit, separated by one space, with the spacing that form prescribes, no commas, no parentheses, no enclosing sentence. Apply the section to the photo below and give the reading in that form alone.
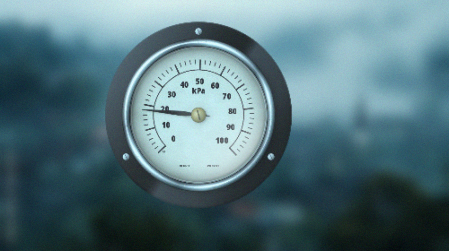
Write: 18 kPa
